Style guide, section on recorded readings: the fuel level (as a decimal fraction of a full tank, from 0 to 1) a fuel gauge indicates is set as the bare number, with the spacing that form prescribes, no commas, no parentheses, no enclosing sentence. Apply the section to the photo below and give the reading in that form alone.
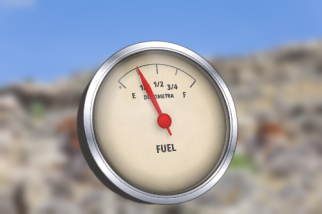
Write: 0.25
